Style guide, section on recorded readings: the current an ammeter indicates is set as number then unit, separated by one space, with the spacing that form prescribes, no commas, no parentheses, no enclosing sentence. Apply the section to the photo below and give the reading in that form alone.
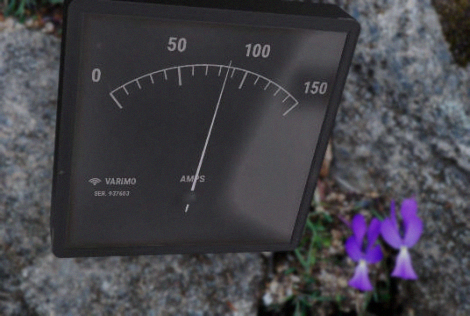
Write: 85 A
